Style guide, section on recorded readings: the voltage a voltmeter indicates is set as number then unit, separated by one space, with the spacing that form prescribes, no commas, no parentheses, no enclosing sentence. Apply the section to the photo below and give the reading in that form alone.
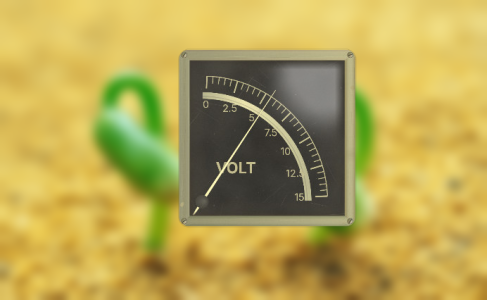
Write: 5.5 V
